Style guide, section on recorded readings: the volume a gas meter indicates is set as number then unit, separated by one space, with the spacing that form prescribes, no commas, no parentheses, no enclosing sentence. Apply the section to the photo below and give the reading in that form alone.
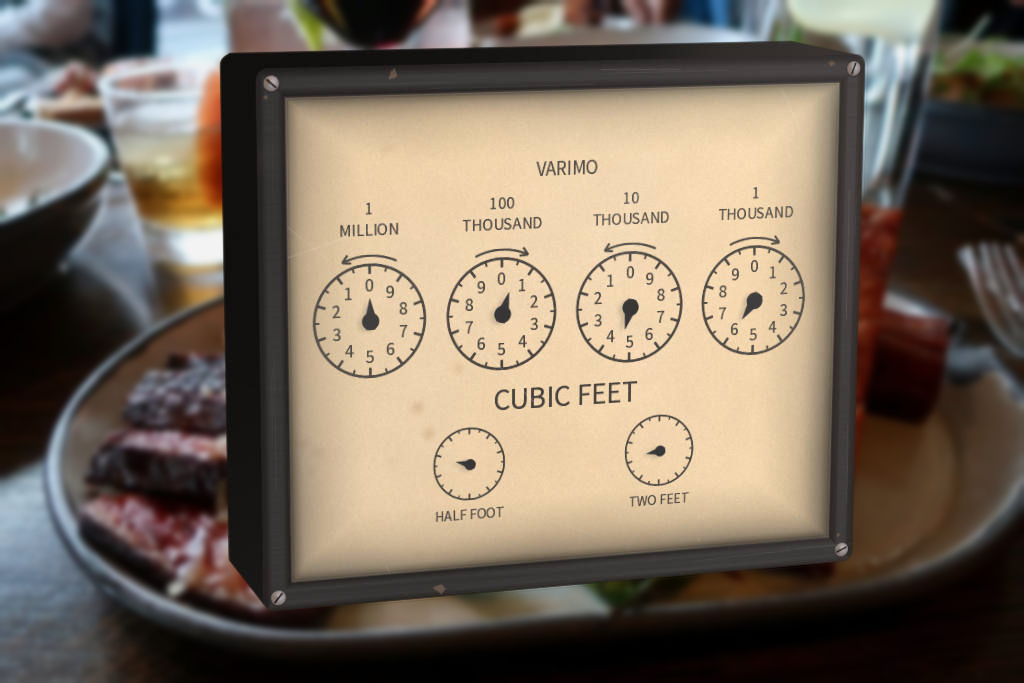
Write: 4600 ft³
